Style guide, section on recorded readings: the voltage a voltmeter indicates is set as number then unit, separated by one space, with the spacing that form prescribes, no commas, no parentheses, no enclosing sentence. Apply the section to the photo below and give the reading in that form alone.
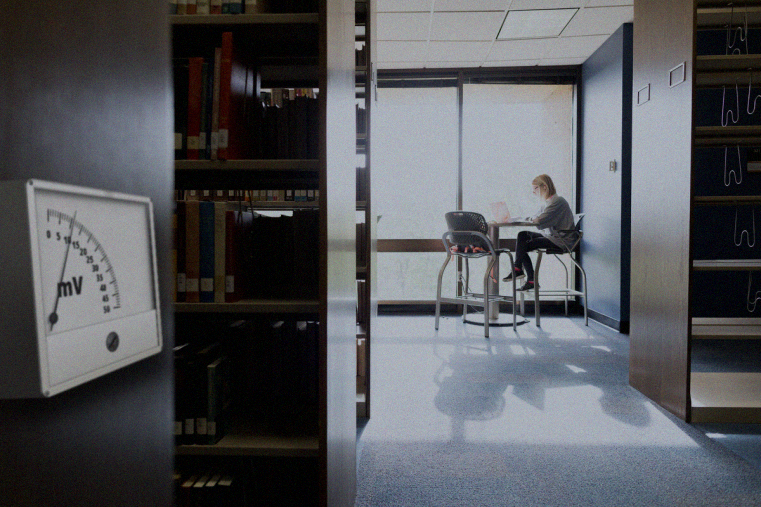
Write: 10 mV
